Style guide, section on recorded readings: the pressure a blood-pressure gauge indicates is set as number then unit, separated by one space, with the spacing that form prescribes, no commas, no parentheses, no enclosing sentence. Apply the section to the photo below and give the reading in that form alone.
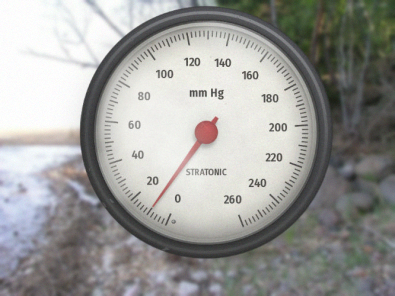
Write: 10 mmHg
